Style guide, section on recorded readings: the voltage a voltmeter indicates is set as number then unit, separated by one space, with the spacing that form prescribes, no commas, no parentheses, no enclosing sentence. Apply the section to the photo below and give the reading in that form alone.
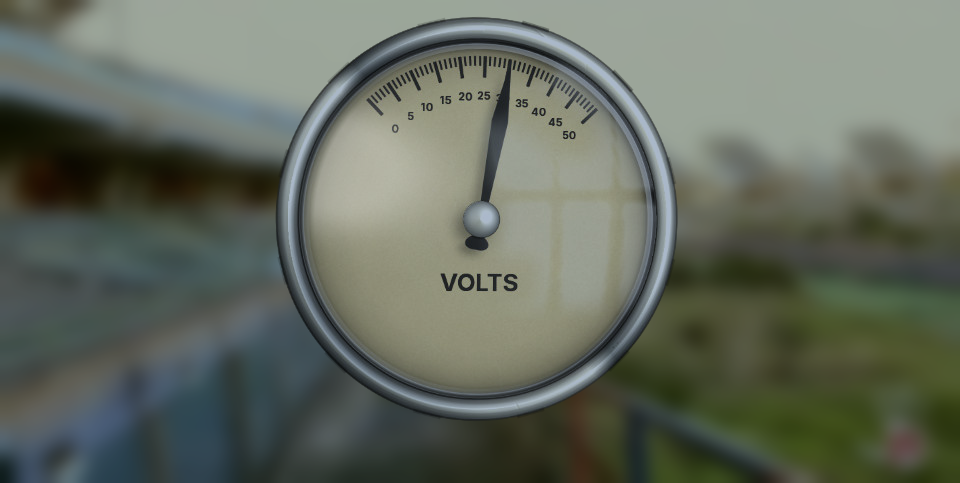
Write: 30 V
